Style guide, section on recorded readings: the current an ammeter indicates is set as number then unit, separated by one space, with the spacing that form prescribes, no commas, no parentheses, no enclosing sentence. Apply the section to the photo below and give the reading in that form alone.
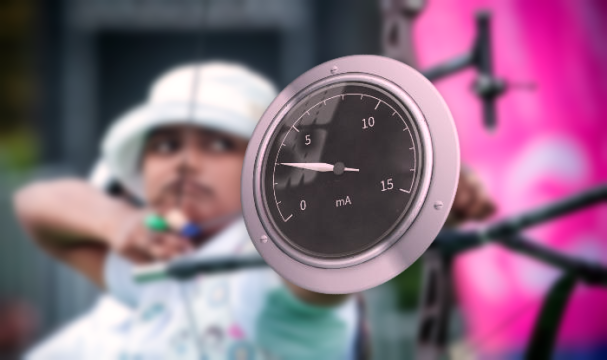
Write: 3 mA
